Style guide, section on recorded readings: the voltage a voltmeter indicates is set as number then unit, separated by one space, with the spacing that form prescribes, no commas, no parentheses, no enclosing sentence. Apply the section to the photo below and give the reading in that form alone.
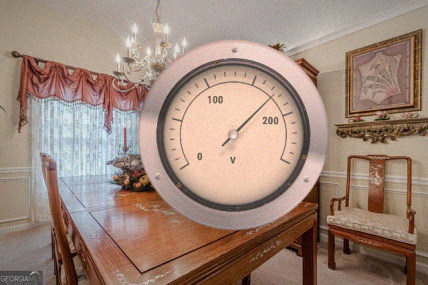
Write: 175 V
